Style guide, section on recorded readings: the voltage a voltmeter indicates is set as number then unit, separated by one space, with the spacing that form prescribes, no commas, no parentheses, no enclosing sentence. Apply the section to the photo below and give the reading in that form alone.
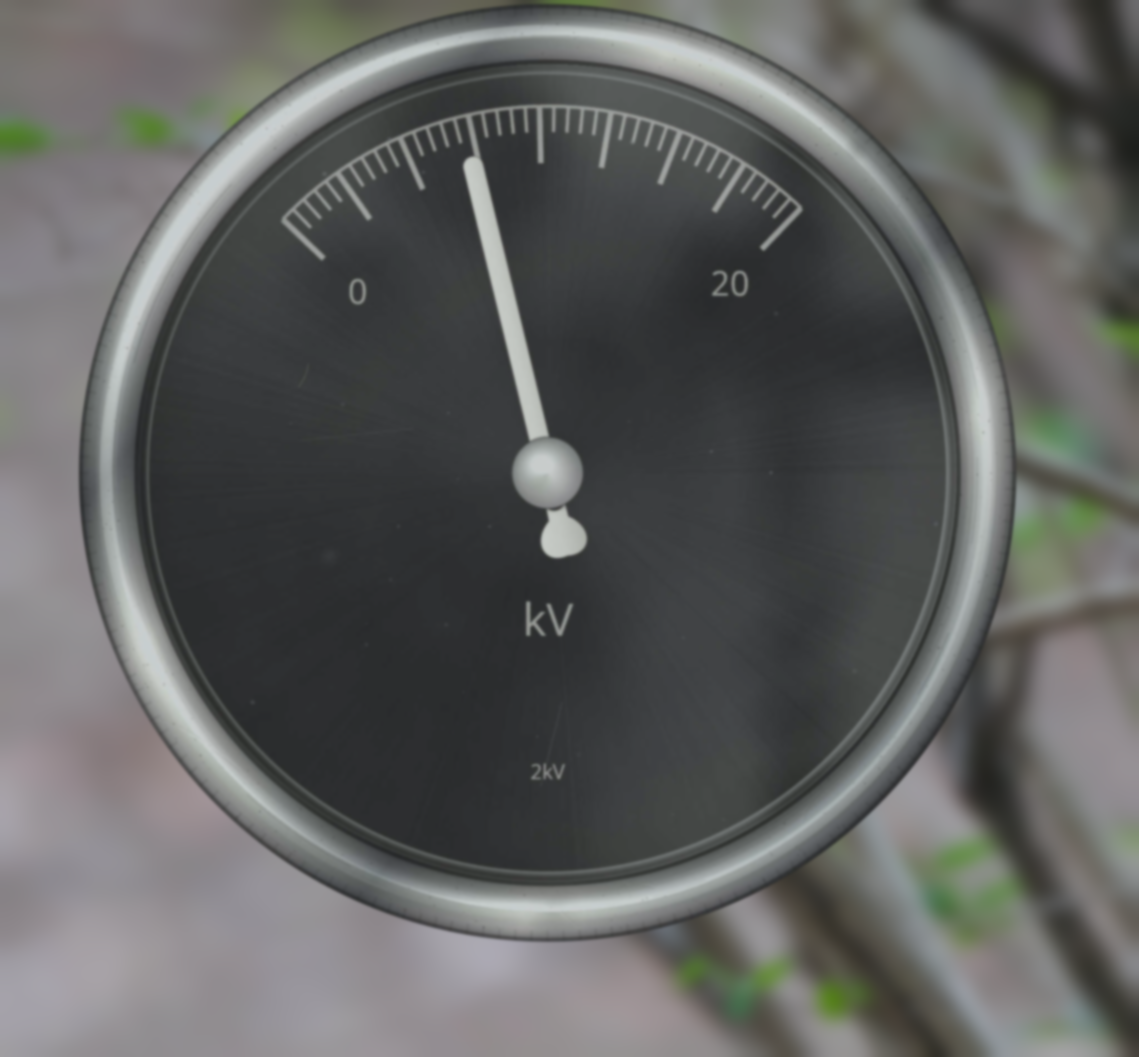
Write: 7.25 kV
